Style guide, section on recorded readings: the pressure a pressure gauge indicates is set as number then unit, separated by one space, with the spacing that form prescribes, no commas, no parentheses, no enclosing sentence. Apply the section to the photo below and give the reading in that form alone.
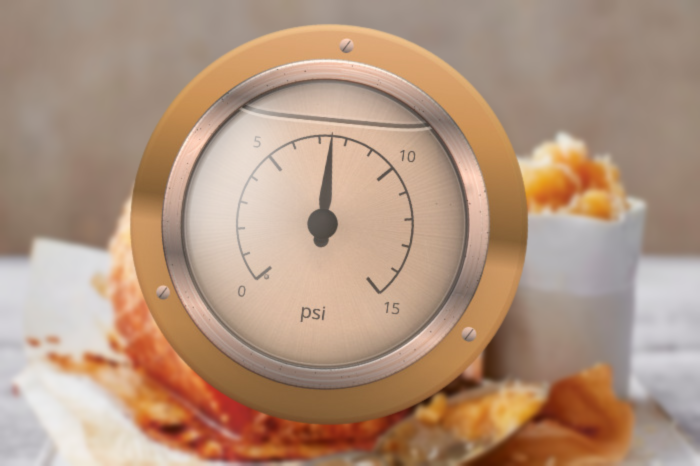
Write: 7.5 psi
